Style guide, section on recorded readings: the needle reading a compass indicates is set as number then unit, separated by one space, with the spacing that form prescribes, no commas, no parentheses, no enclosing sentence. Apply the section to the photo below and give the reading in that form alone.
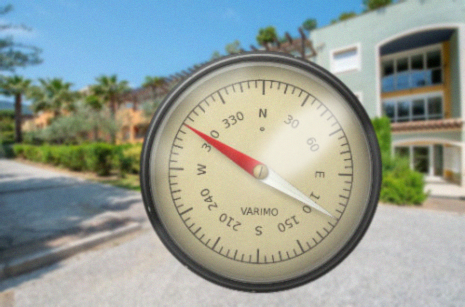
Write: 300 °
